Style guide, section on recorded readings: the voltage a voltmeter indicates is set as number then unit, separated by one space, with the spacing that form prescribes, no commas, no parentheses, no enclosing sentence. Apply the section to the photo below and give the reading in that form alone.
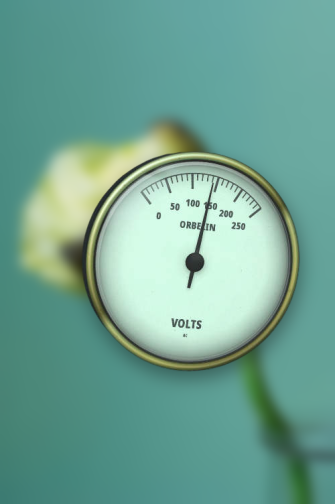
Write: 140 V
